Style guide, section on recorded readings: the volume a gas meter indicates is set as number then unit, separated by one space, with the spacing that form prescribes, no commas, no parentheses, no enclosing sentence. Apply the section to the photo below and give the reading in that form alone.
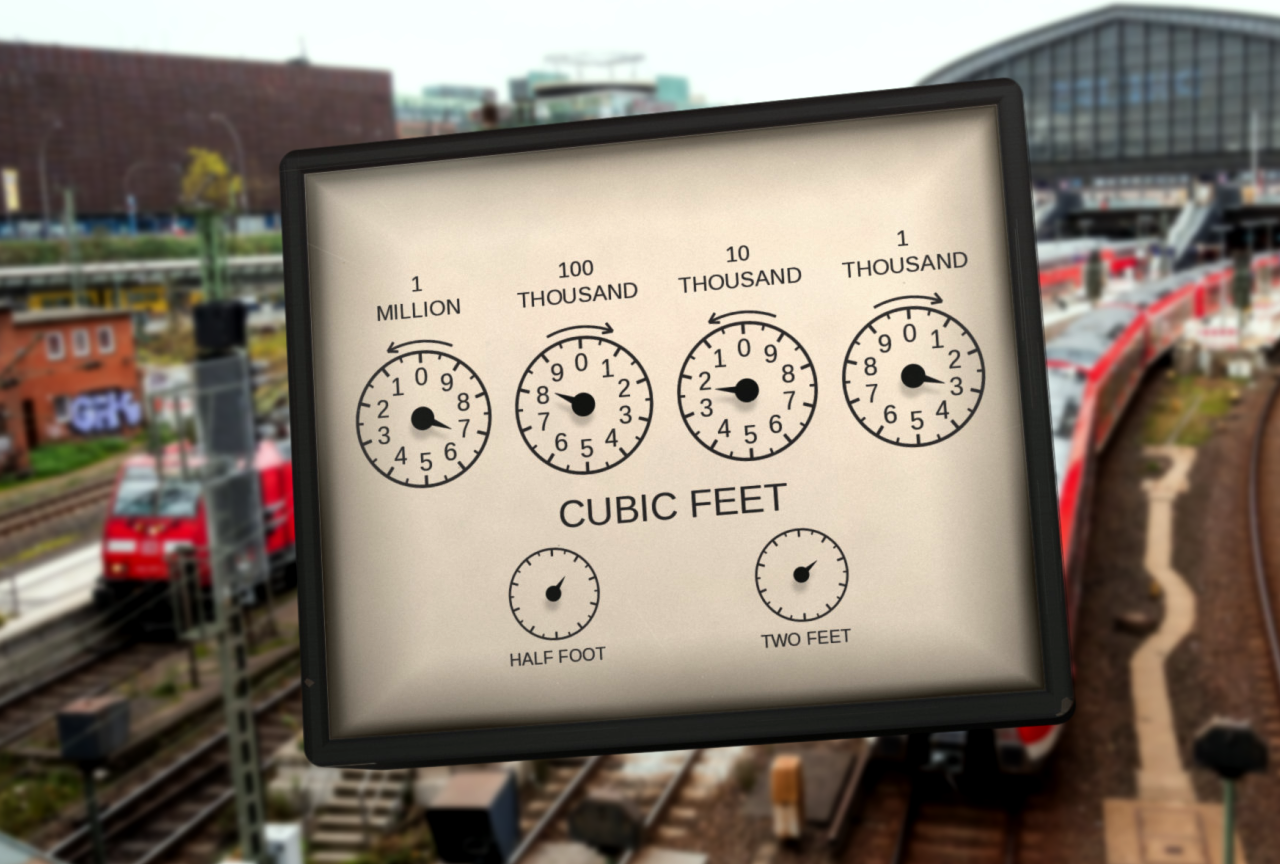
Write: 682300 ft³
